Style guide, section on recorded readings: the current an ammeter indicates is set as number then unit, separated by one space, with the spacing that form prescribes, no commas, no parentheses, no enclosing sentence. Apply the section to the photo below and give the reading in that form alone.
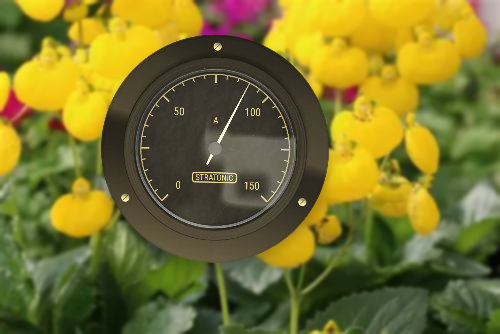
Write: 90 A
